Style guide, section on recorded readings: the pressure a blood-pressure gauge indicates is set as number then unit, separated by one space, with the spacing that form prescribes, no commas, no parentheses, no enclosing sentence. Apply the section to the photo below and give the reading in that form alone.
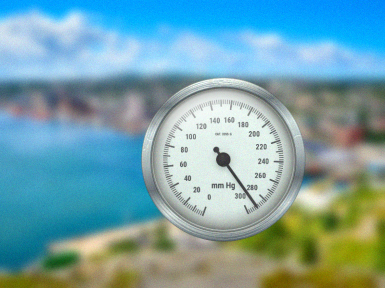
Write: 290 mmHg
